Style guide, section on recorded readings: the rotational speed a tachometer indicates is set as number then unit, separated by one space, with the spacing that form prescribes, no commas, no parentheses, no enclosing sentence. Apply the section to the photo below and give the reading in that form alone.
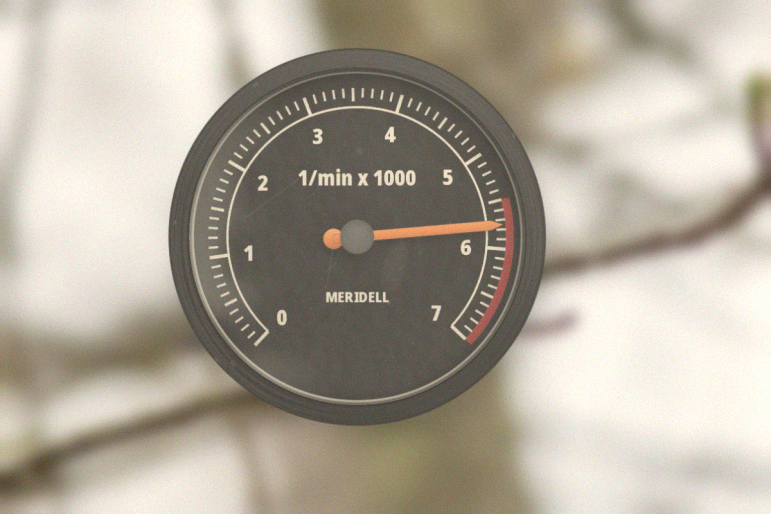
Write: 5750 rpm
